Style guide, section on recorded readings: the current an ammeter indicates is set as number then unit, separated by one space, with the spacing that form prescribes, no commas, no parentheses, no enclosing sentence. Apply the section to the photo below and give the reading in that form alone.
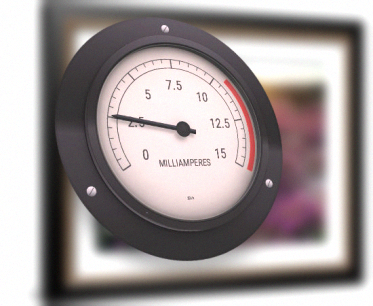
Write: 2.5 mA
